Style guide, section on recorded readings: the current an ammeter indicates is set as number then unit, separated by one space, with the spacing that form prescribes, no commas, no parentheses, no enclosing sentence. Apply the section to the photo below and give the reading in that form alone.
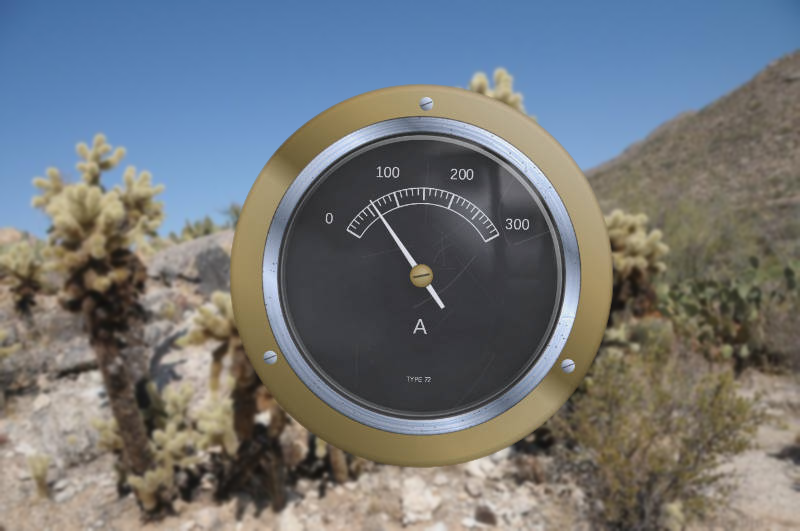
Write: 60 A
